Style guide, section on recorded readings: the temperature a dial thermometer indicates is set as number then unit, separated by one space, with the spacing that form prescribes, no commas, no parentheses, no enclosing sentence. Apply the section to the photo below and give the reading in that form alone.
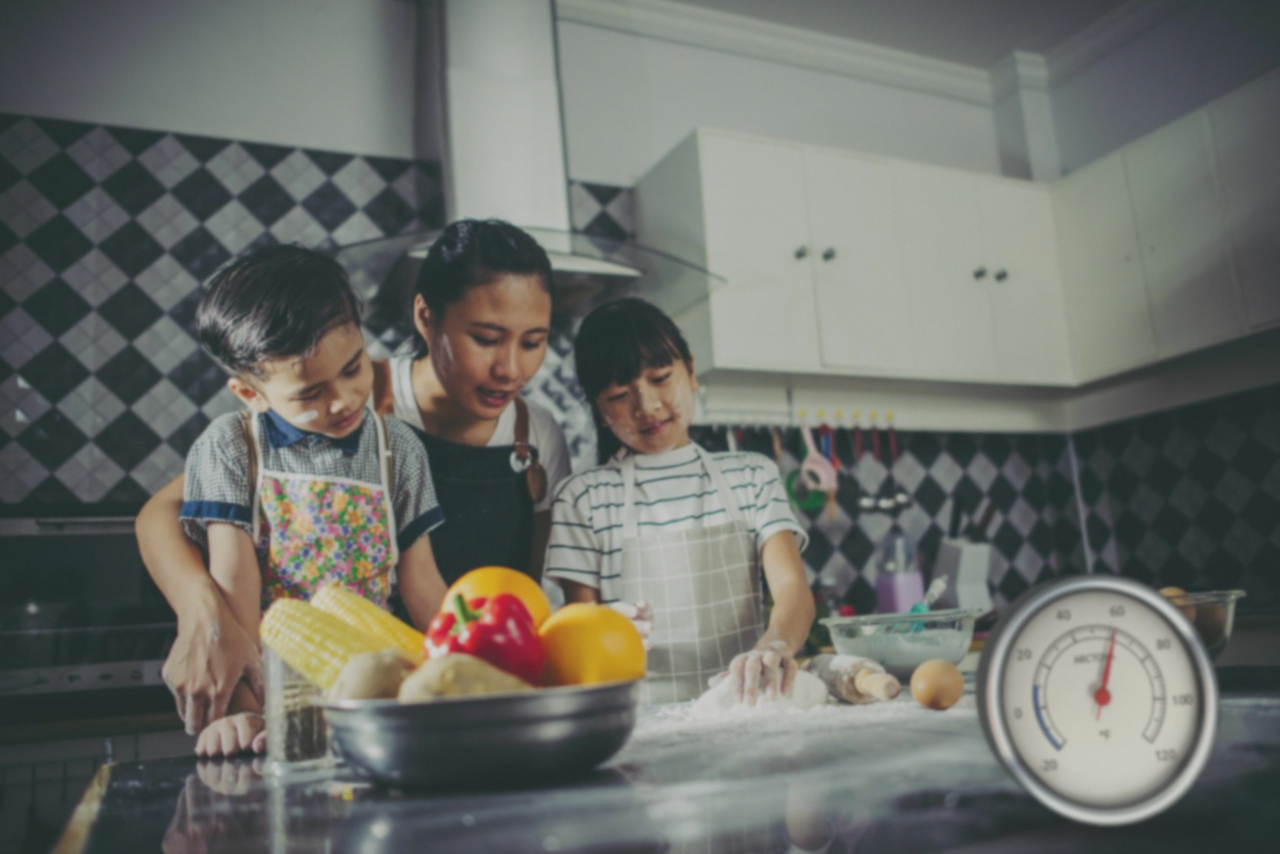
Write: 60 °F
